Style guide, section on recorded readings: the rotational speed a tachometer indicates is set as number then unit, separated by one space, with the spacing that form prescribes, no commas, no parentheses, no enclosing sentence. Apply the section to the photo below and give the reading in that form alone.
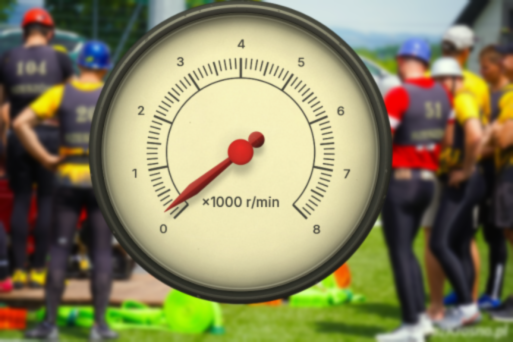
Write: 200 rpm
